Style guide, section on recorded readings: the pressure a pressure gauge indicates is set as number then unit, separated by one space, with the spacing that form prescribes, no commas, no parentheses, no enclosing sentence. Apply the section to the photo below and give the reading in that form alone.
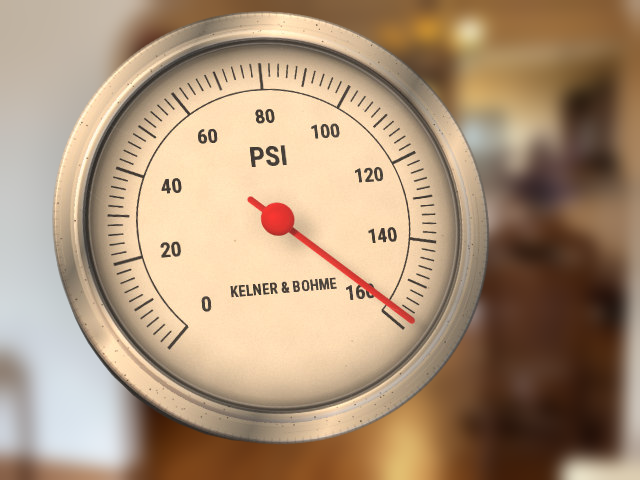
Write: 158 psi
